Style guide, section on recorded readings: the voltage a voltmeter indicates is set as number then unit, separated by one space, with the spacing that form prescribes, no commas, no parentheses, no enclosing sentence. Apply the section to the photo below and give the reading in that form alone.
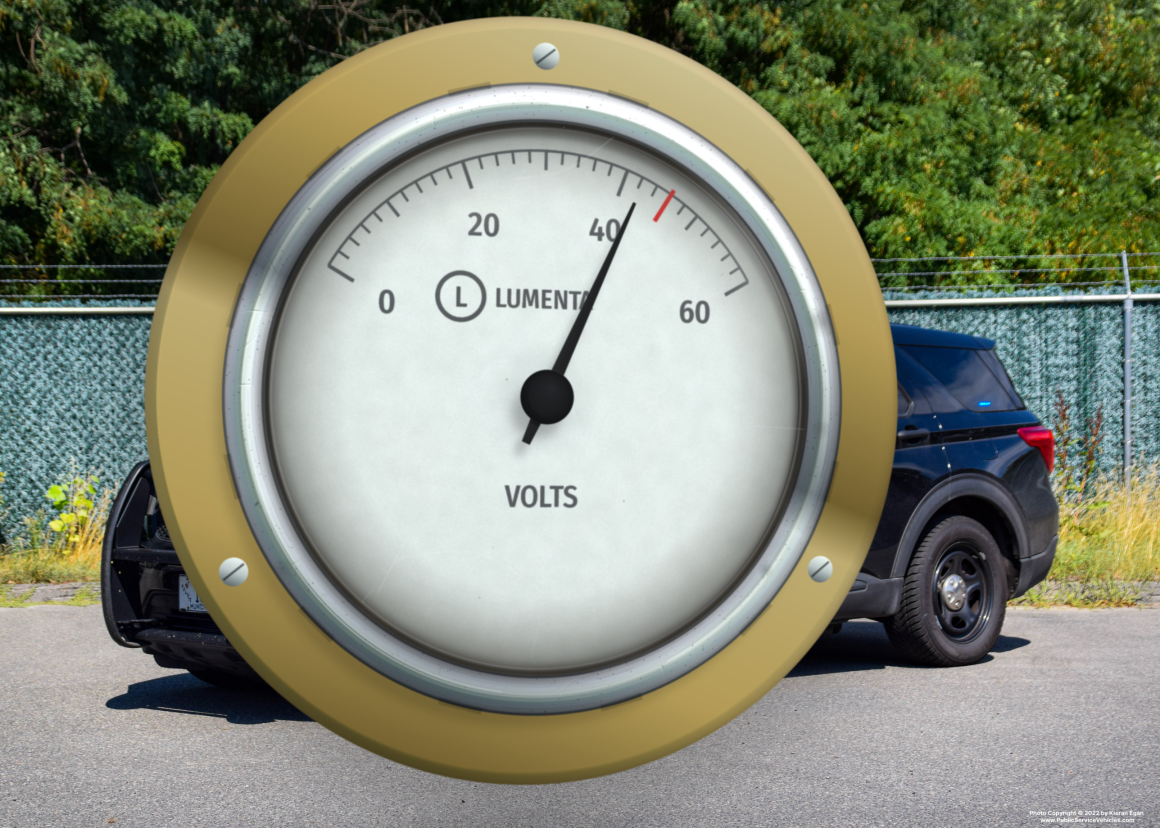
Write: 42 V
